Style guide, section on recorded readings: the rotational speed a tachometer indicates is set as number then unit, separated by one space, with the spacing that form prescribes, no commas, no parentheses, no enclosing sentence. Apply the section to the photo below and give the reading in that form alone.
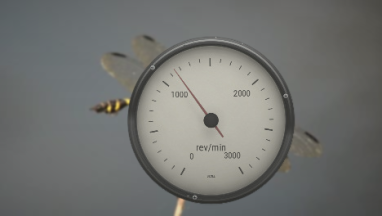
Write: 1150 rpm
